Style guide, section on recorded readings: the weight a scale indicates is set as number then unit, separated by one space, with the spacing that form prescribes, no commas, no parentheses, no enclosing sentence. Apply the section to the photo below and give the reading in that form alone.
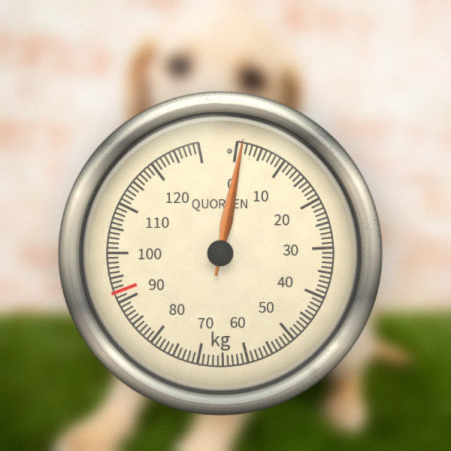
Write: 1 kg
